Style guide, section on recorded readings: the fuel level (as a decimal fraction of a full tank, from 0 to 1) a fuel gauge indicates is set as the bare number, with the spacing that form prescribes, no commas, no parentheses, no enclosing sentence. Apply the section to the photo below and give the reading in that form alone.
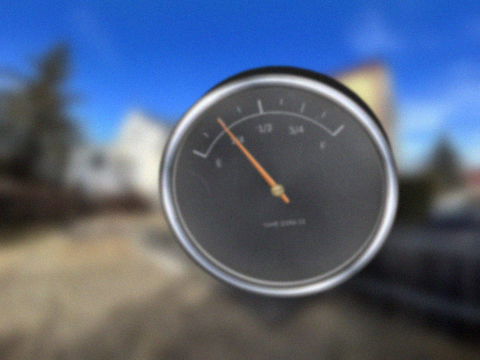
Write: 0.25
